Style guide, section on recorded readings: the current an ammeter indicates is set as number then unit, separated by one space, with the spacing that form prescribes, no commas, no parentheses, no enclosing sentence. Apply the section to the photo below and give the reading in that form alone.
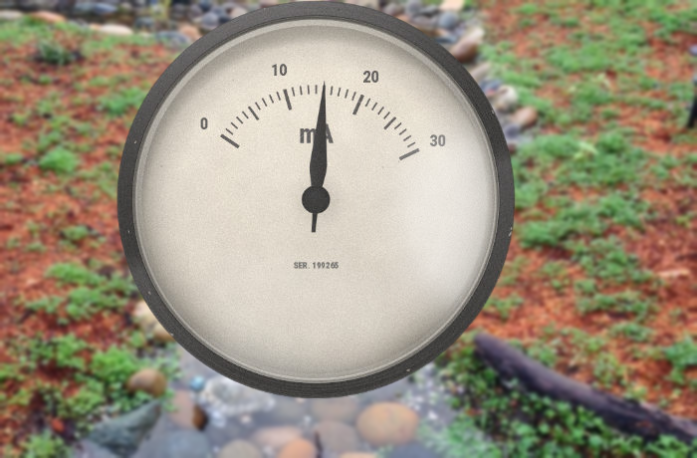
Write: 15 mA
